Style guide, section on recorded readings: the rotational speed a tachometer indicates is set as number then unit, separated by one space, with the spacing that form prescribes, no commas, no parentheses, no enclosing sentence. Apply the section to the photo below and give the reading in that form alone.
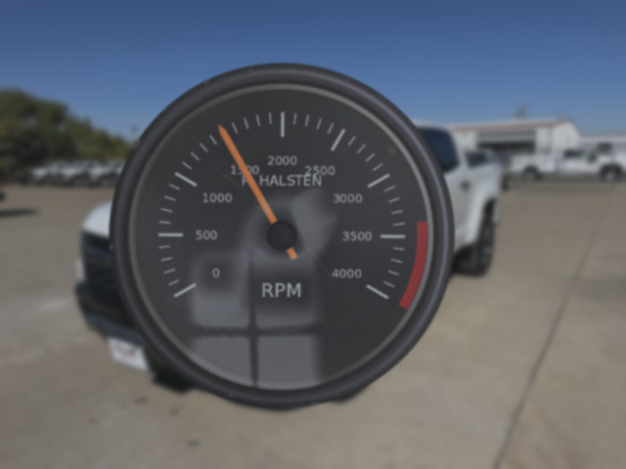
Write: 1500 rpm
